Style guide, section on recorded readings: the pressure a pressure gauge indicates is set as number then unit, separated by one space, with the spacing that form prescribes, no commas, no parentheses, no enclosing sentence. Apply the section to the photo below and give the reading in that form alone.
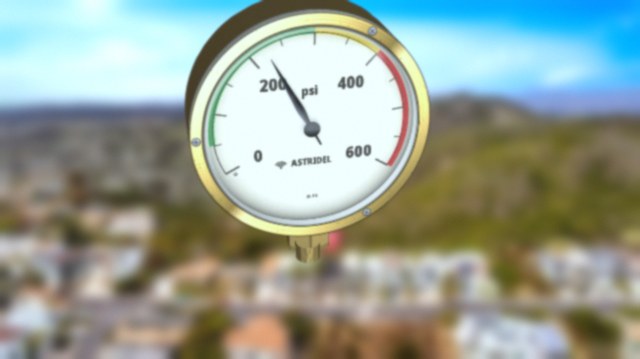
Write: 225 psi
